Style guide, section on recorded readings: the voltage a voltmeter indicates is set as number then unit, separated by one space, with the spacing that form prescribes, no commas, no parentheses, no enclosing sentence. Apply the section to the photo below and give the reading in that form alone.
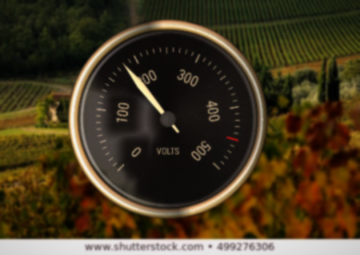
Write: 180 V
